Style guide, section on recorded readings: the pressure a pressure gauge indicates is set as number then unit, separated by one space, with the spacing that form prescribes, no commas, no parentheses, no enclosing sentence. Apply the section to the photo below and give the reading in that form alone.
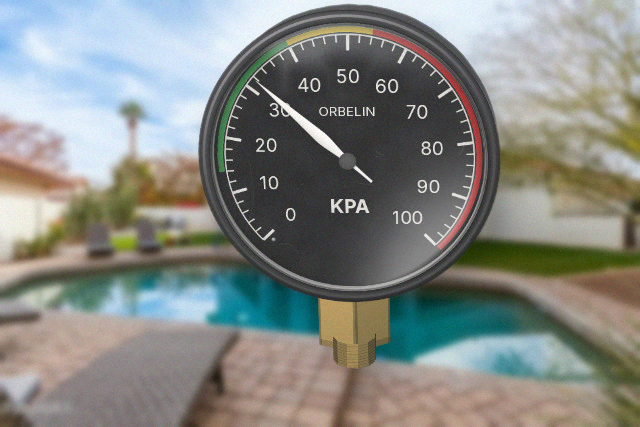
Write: 32 kPa
